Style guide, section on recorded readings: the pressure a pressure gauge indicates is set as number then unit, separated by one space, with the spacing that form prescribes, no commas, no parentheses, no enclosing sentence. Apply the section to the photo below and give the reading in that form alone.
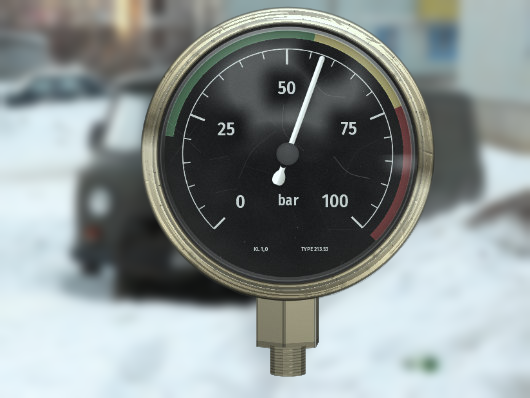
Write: 57.5 bar
